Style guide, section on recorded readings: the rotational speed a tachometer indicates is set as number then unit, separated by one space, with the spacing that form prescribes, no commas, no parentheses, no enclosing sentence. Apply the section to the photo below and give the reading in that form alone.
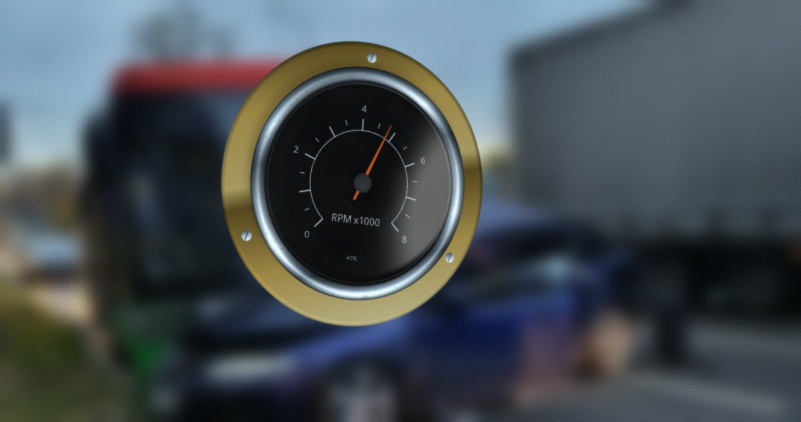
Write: 4750 rpm
